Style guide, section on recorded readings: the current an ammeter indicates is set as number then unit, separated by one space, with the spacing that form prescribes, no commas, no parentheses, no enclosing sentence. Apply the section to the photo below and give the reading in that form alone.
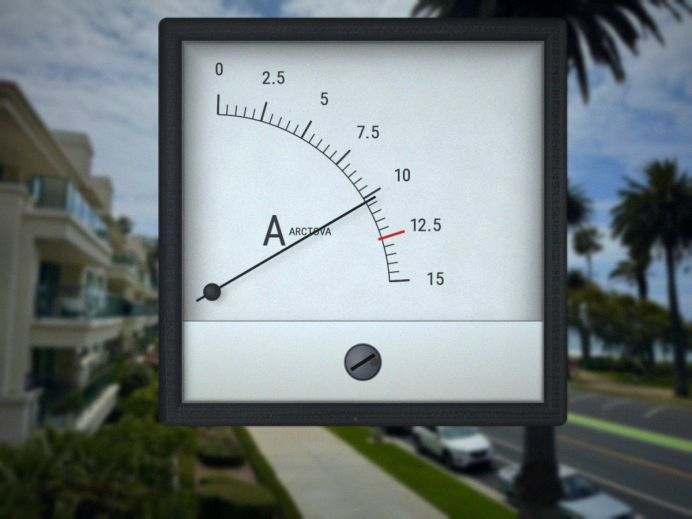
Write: 10.25 A
